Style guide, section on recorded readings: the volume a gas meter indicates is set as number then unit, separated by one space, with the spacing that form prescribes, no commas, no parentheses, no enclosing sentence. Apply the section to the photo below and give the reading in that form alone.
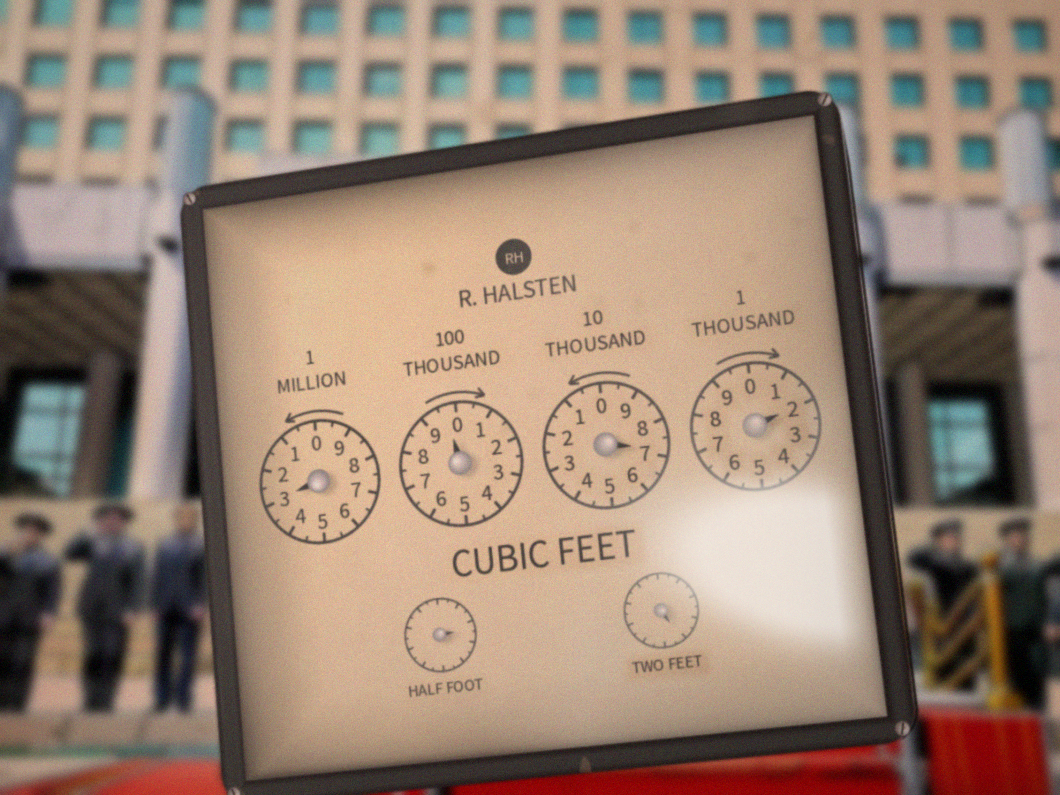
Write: 297200 ft³
